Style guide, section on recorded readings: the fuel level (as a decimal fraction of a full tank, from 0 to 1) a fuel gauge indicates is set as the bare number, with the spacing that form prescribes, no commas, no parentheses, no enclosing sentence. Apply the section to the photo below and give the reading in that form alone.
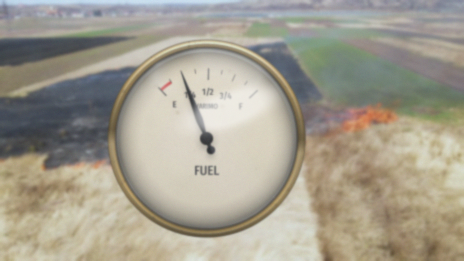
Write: 0.25
